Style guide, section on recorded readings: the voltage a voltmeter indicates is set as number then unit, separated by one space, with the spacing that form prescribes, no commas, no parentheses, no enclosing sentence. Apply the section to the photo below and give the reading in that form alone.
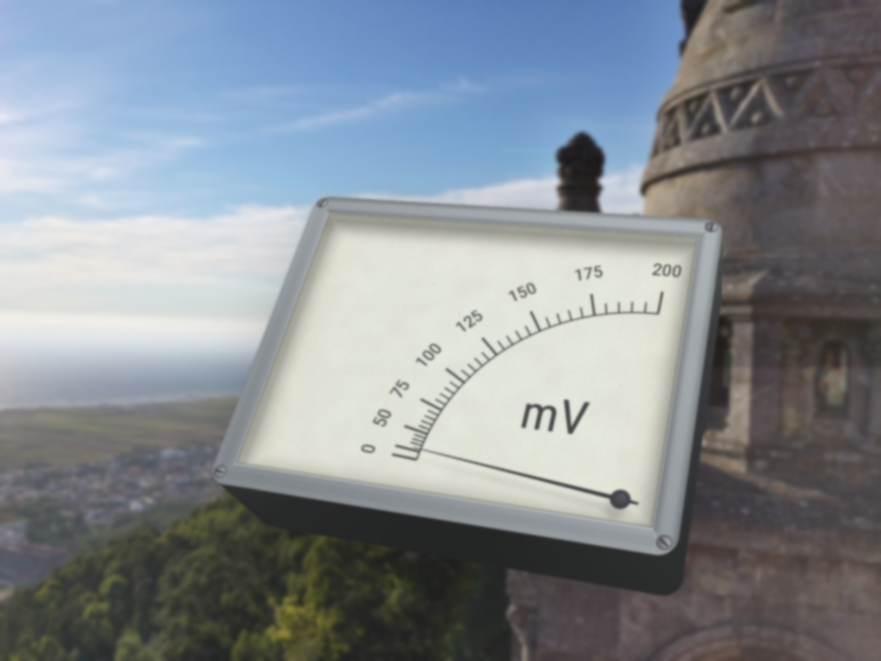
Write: 25 mV
